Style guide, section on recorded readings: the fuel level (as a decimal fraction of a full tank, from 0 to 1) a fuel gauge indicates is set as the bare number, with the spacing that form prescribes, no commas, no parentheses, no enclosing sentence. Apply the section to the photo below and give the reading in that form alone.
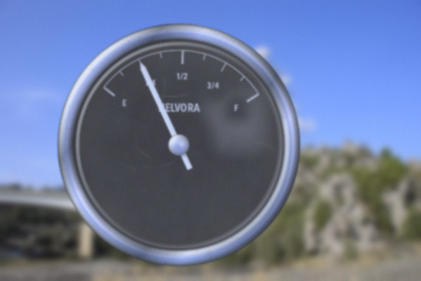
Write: 0.25
